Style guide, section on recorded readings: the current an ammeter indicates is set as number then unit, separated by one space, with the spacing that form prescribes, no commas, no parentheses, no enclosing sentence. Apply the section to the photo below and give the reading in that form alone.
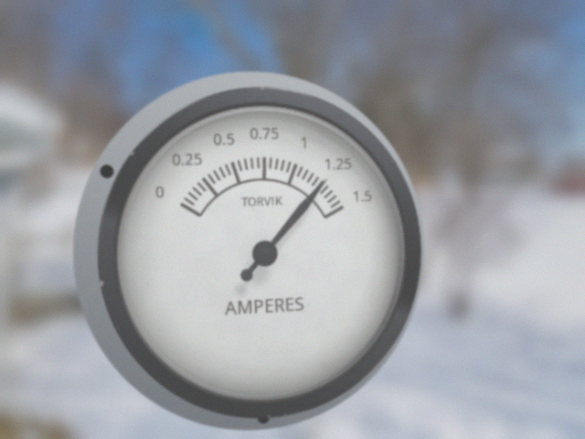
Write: 1.25 A
